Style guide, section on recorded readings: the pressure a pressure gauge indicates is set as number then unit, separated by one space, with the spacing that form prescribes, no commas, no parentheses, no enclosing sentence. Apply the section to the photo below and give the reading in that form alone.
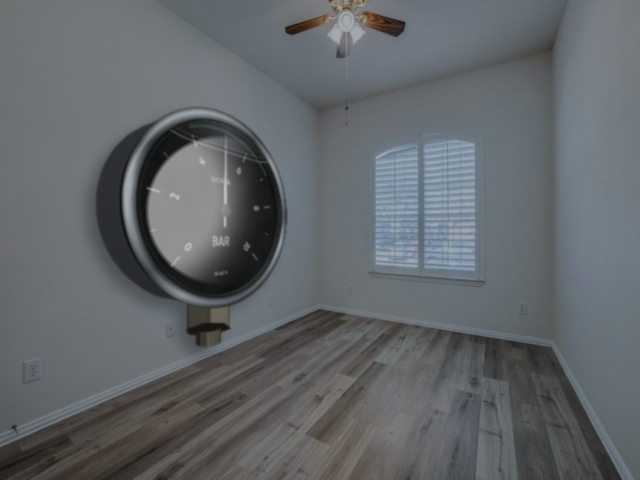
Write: 5 bar
